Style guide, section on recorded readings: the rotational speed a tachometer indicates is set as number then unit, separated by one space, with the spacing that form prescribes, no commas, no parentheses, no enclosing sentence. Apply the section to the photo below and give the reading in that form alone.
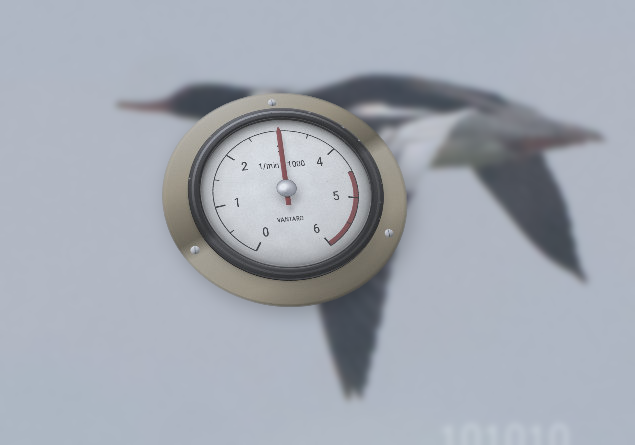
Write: 3000 rpm
